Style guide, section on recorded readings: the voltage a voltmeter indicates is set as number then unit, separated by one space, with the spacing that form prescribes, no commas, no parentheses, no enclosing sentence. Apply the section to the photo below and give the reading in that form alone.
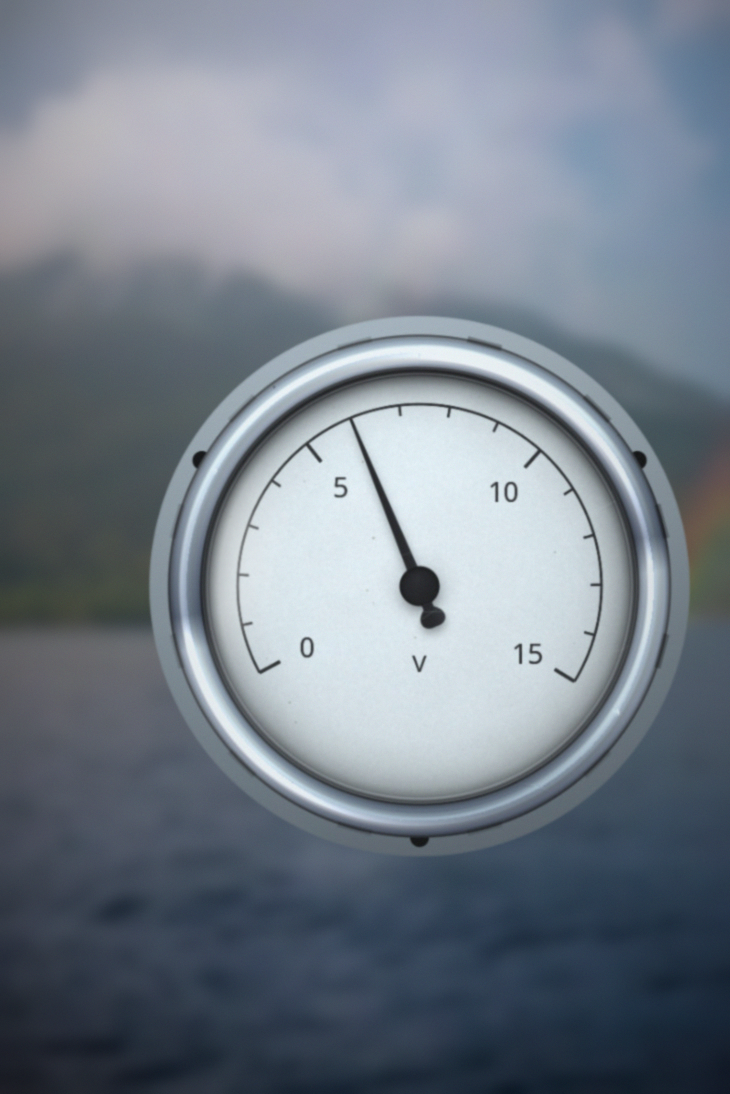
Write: 6 V
